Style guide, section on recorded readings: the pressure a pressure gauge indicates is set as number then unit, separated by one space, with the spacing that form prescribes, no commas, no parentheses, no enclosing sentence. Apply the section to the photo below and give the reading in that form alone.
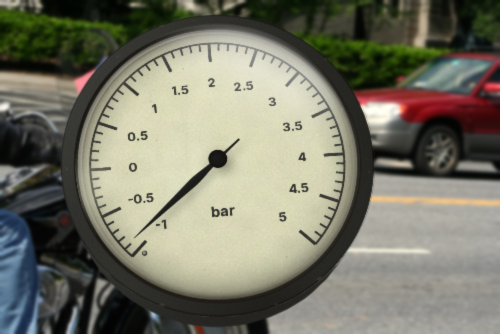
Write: -0.9 bar
